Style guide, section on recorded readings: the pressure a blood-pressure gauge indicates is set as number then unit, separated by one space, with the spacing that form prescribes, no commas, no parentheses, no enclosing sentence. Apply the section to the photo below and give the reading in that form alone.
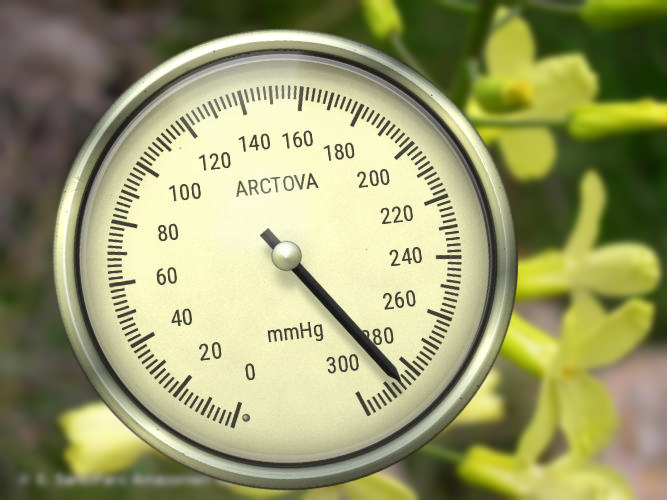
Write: 286 mmHg
